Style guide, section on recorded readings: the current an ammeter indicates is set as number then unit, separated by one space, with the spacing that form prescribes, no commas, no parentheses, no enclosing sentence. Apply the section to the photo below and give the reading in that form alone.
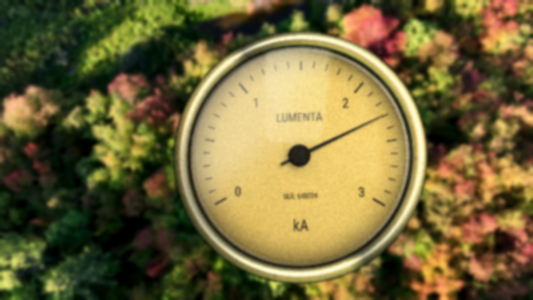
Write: 2.3 kA
